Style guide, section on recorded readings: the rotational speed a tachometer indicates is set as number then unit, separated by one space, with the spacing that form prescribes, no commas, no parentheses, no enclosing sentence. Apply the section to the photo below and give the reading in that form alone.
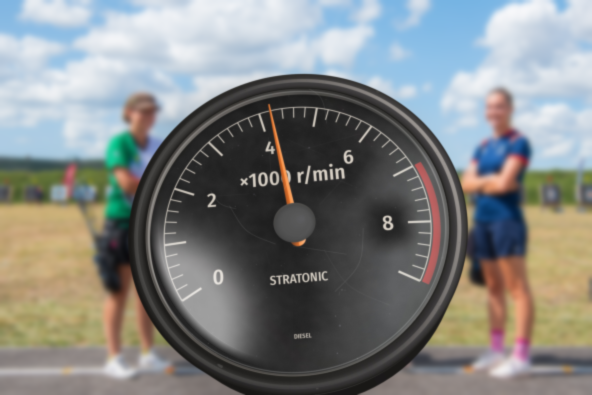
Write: 4200 rpm
